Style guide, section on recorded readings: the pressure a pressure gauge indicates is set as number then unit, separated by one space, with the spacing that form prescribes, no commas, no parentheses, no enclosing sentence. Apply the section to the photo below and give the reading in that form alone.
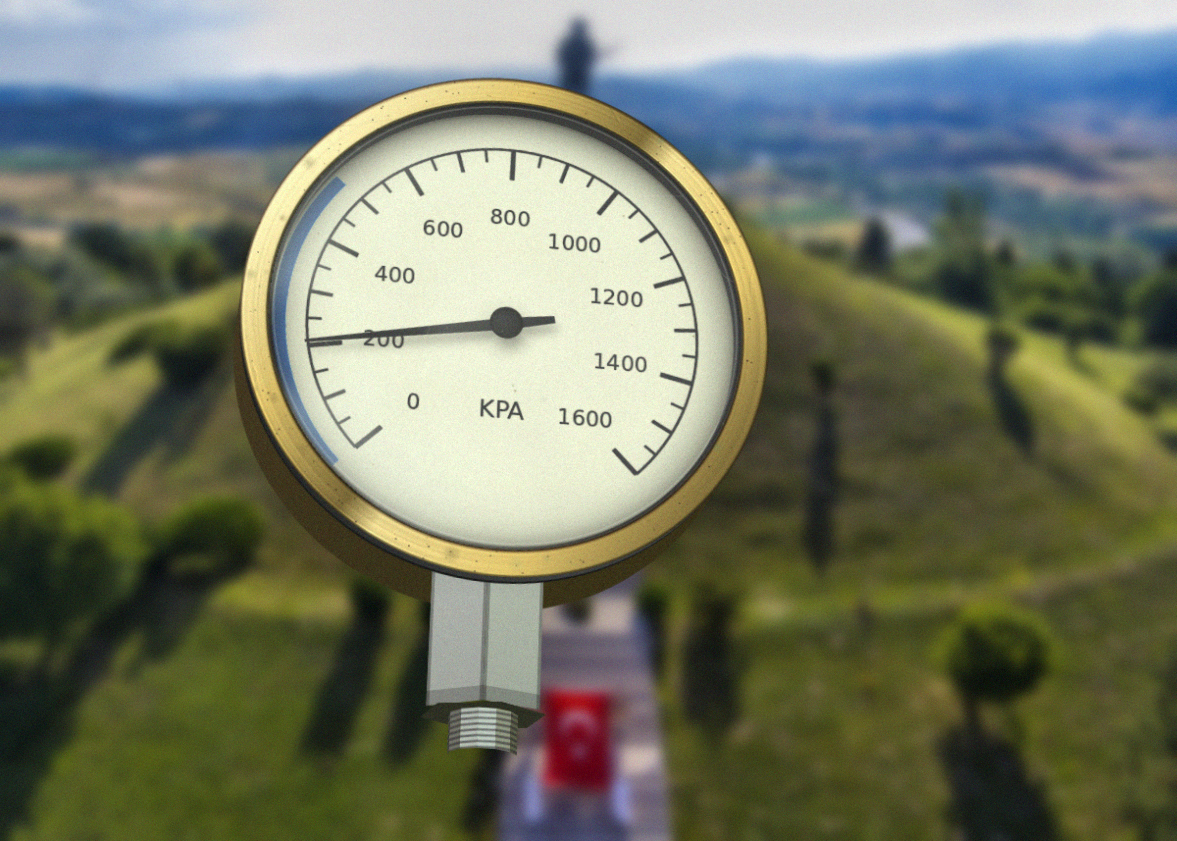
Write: 200 kPa
